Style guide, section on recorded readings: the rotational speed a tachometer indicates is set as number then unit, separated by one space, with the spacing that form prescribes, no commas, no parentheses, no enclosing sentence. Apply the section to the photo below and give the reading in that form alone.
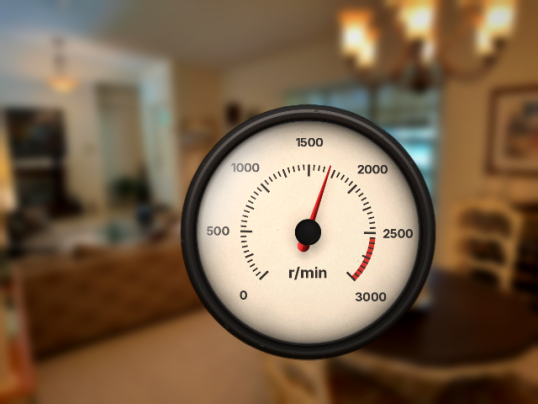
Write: 1700 rpm
